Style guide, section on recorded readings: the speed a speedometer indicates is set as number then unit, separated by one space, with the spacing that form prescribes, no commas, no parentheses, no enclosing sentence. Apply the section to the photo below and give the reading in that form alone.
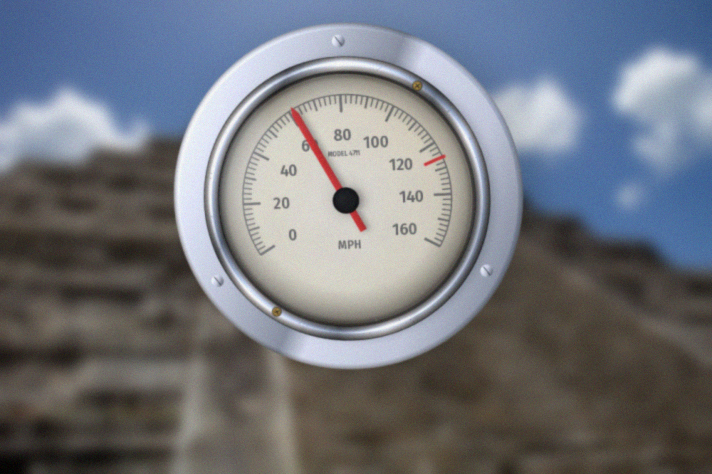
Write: 62 mph
